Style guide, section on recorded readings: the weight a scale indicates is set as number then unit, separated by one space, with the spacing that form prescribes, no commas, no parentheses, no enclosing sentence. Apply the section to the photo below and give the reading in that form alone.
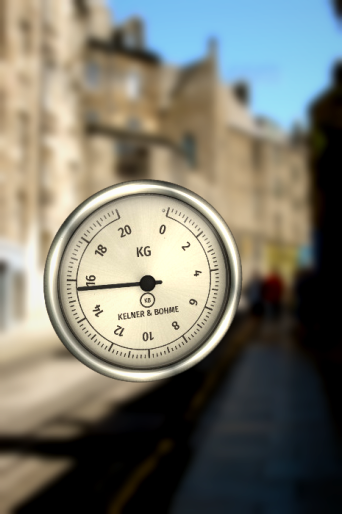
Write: 15.6 kg
